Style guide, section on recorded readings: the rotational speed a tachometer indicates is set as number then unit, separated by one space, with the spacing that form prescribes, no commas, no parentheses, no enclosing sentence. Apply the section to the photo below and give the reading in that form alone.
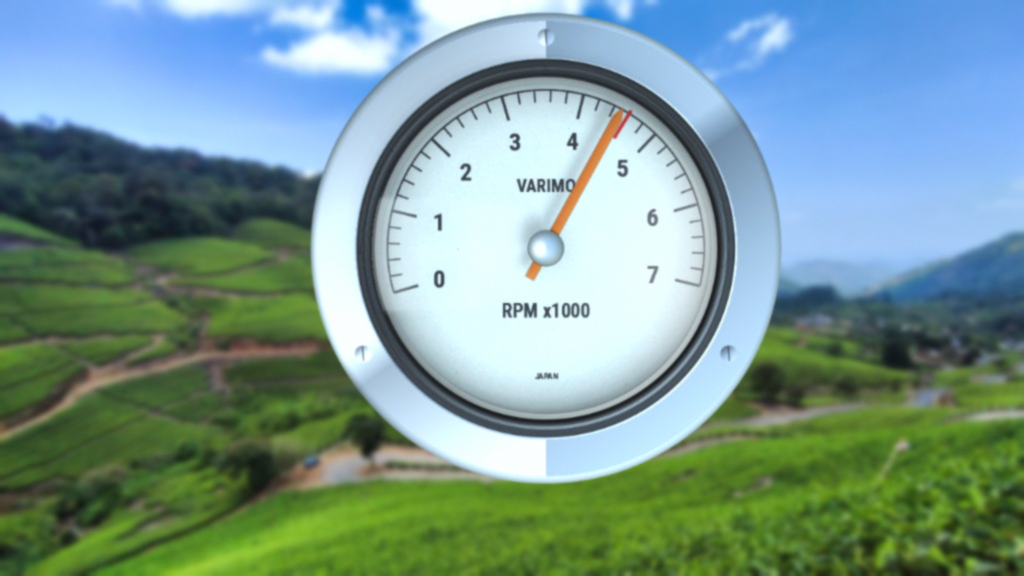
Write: 4500 rpm
